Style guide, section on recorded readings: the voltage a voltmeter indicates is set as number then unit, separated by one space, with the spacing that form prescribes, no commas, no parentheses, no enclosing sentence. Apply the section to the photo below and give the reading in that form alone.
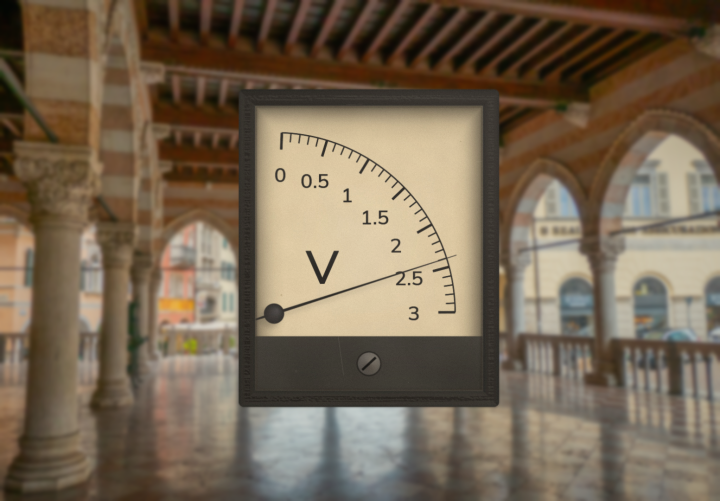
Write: 2.4 V
